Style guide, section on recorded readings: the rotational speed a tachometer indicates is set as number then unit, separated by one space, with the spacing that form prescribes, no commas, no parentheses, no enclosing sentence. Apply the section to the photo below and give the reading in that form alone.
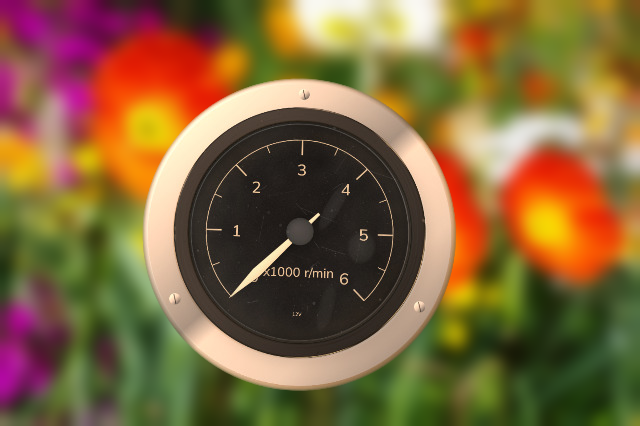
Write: 0 rpm
